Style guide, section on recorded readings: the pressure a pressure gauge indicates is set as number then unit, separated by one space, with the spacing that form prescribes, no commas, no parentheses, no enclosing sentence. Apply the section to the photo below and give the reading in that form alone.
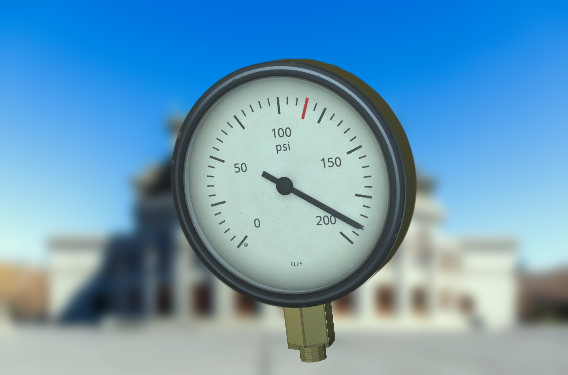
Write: 190 psi
